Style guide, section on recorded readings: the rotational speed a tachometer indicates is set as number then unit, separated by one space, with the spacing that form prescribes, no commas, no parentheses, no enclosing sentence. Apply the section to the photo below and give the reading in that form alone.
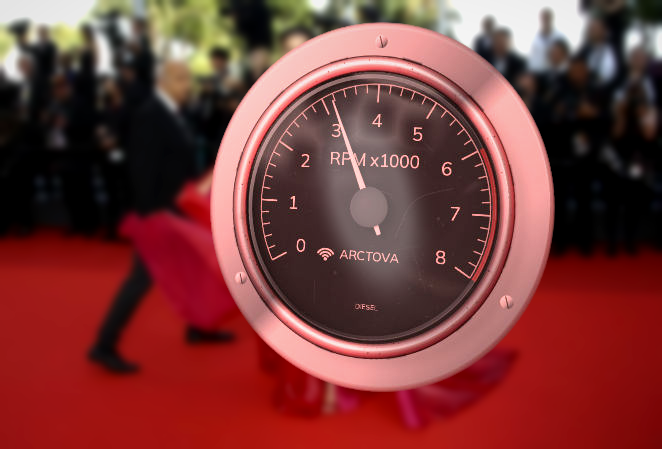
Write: 3200 rpm
